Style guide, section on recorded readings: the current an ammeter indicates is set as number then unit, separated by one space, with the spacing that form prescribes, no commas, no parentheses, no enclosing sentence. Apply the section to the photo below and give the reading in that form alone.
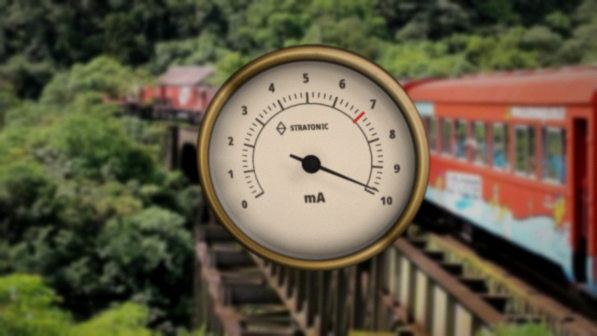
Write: 9.8 mA
